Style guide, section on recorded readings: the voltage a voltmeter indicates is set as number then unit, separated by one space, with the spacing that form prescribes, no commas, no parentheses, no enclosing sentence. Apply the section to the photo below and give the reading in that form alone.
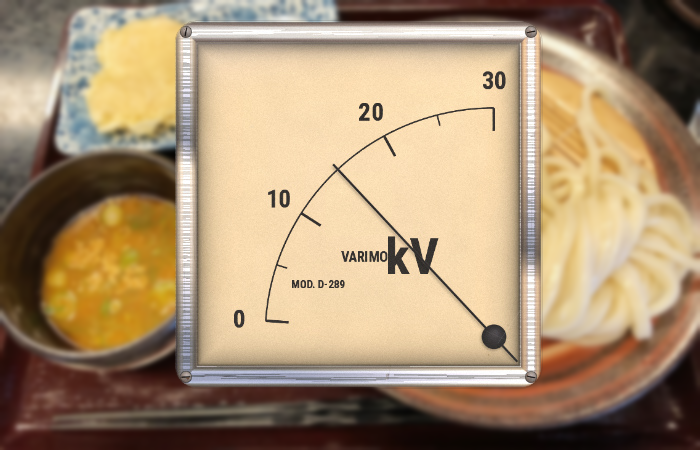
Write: 15 kV
